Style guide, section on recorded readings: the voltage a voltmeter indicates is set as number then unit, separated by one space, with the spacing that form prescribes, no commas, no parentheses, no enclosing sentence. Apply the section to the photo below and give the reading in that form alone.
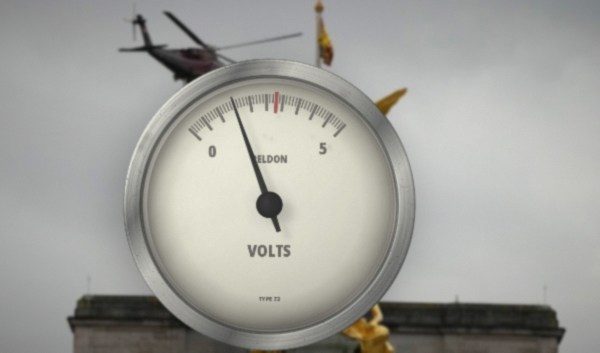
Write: 1.5 V
